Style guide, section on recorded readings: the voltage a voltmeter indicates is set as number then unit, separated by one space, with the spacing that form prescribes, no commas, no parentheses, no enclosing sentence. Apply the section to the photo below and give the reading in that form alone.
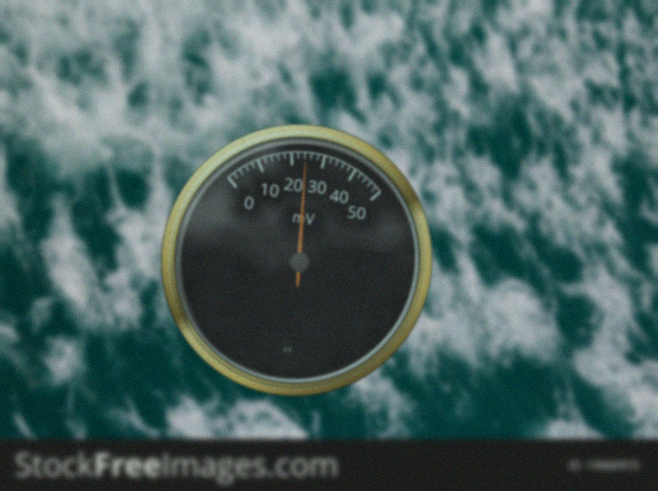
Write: 24 mV
